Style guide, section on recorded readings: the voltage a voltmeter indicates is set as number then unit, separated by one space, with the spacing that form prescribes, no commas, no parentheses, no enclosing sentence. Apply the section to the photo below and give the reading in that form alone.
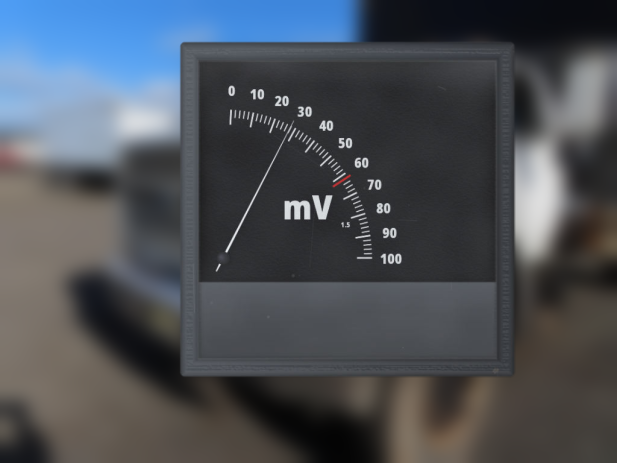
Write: 28 mV
